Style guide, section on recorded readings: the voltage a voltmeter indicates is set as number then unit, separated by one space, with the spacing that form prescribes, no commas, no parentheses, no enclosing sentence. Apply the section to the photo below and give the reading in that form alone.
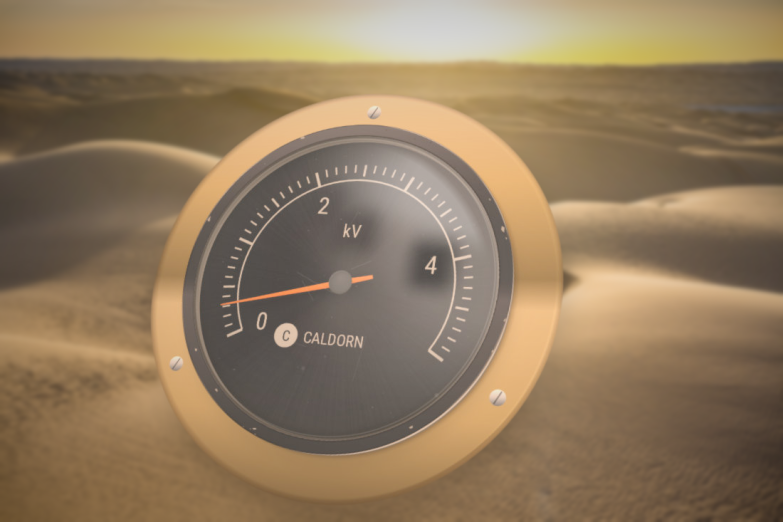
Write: 0.3 kV
